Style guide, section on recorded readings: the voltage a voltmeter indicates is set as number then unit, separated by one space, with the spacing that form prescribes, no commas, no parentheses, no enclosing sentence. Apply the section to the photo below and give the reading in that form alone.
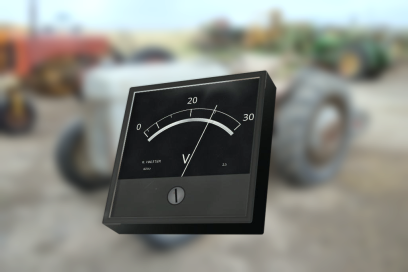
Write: 25 V
